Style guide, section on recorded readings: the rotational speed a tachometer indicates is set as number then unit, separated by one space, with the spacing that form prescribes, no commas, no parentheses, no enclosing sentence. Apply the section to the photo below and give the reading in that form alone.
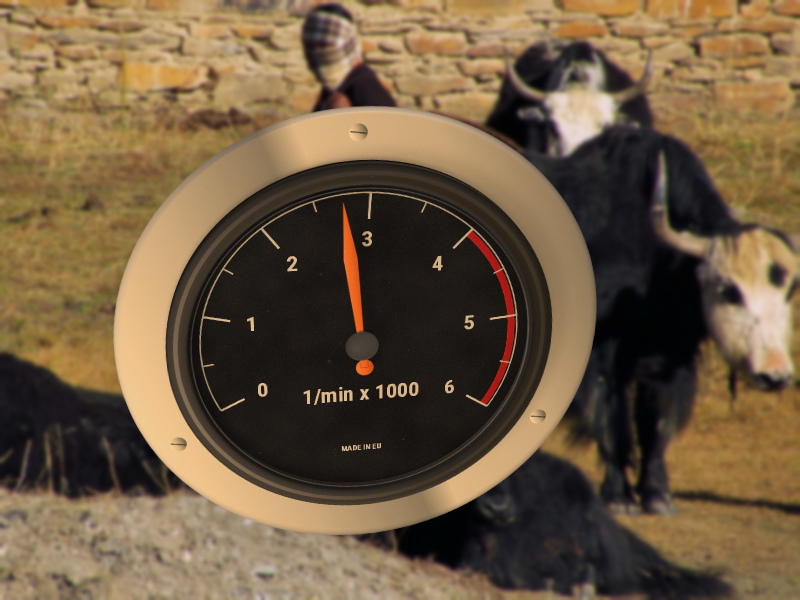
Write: 2750 rpm
